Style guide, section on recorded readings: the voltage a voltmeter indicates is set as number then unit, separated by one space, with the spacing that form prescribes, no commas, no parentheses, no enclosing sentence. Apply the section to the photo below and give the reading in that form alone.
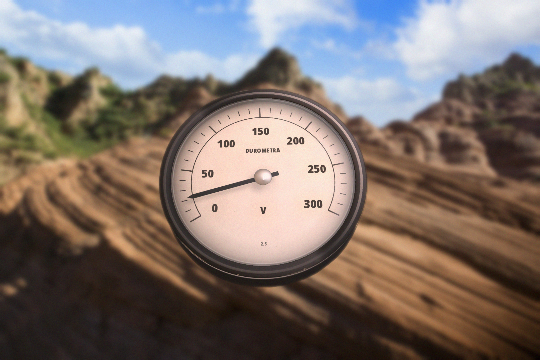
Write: 20 V
